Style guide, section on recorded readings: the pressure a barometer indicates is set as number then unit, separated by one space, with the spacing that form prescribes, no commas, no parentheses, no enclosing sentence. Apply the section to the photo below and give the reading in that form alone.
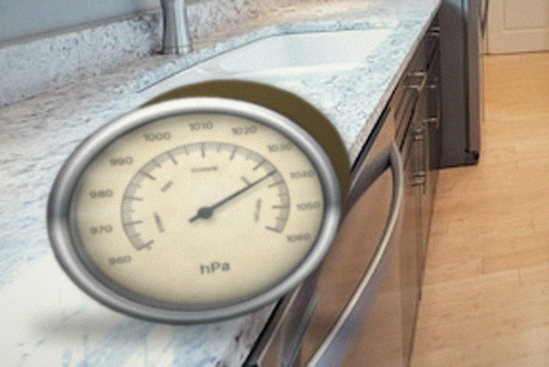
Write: 1035 hPa
